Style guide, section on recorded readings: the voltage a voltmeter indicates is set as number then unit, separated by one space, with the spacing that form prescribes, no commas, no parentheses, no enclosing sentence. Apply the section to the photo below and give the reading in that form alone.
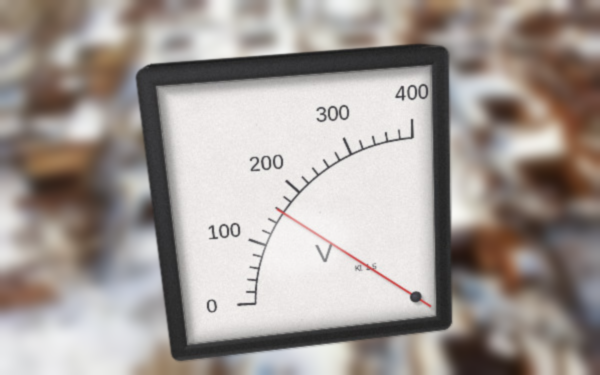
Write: 160 V
